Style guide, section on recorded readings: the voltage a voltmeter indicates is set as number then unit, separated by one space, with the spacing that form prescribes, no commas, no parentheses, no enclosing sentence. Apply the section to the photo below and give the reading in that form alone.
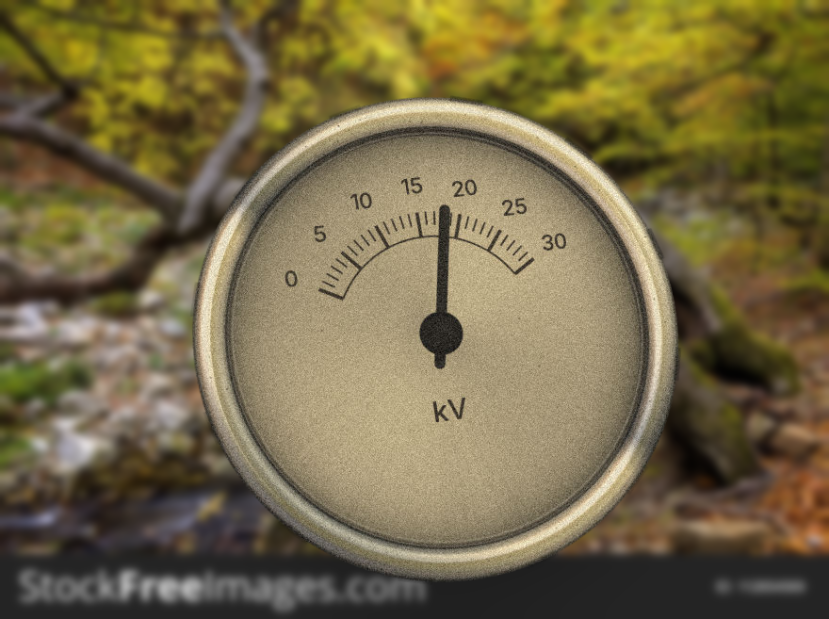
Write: 18 kV
